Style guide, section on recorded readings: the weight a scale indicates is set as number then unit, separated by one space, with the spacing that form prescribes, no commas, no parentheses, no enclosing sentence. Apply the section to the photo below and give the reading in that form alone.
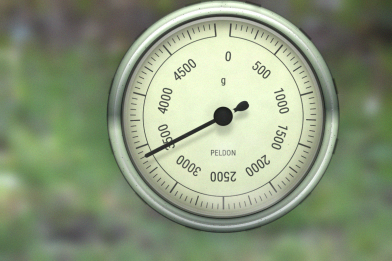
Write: 3400 g
